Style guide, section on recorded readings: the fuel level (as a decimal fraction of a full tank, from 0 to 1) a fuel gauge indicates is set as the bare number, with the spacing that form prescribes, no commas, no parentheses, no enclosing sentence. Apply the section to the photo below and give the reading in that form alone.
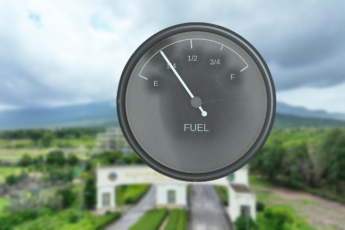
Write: 0.25
